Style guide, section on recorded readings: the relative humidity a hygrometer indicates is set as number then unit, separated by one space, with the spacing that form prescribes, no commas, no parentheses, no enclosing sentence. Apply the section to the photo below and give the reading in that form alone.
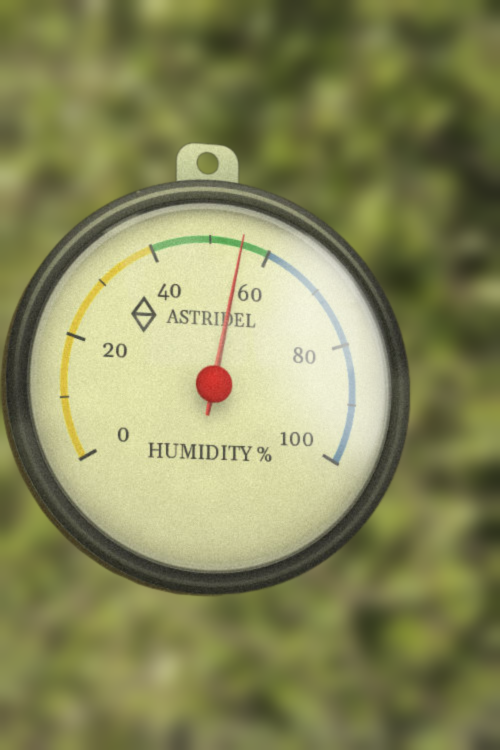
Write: 55 %
